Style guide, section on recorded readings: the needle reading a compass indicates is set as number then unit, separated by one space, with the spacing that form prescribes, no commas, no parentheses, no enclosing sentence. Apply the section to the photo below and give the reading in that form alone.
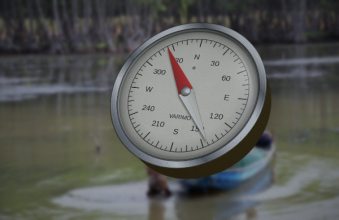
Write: 325 °
